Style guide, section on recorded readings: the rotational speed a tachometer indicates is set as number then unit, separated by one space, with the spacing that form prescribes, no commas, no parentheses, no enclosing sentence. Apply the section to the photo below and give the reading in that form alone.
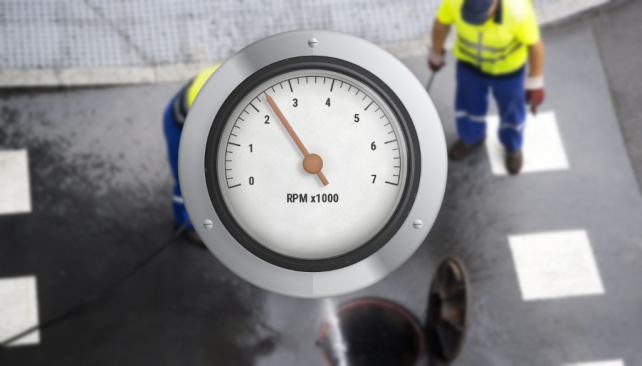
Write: 2400 rpm
